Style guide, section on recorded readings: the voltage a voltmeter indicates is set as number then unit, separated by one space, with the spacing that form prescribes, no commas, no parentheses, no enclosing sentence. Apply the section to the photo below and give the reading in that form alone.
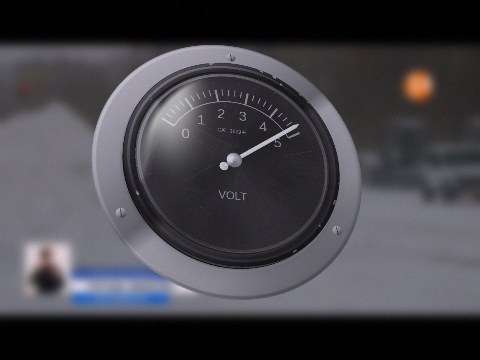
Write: 4.8 V
